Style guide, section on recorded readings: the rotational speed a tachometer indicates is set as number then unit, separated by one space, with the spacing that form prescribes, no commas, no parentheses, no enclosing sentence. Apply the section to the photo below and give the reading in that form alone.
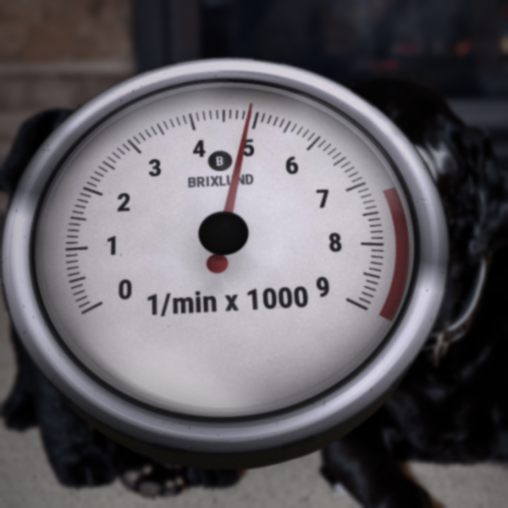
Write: 4900 rpm
